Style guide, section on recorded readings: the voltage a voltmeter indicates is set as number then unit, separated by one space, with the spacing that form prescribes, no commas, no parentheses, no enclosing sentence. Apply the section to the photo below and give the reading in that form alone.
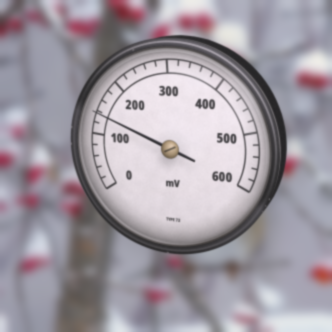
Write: 140 mV
